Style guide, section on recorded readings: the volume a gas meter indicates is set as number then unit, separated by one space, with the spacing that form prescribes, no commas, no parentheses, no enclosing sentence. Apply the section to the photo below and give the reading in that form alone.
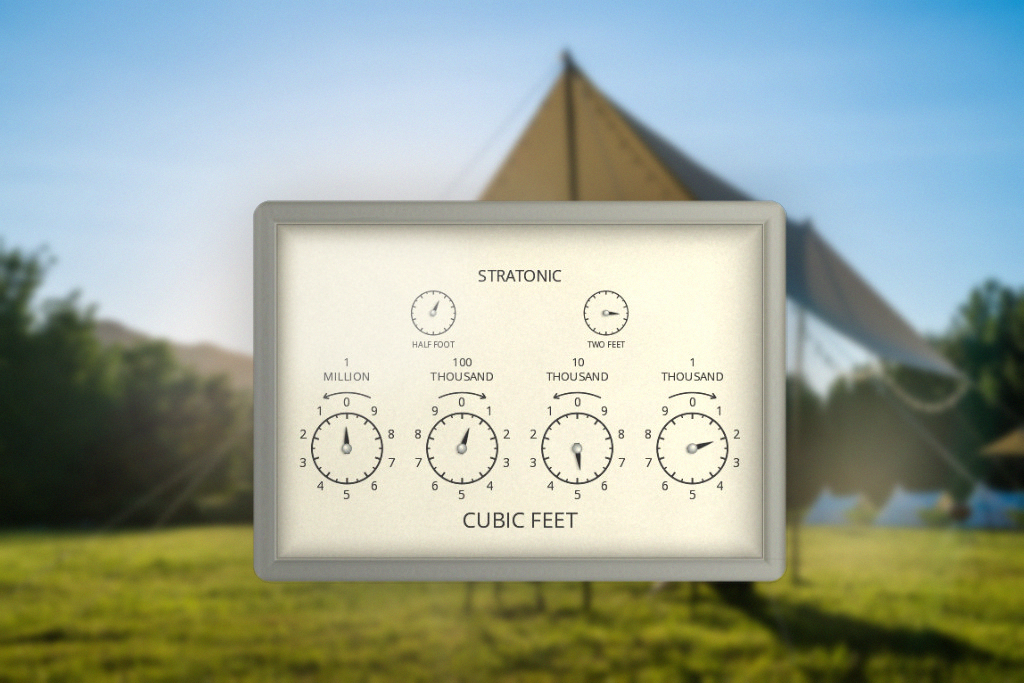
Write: 5200 ft³
